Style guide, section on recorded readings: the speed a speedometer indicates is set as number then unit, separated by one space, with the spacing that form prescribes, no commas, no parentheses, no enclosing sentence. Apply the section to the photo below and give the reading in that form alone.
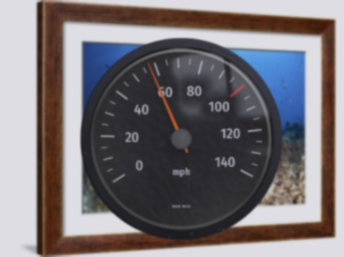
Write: 57.5 mph
